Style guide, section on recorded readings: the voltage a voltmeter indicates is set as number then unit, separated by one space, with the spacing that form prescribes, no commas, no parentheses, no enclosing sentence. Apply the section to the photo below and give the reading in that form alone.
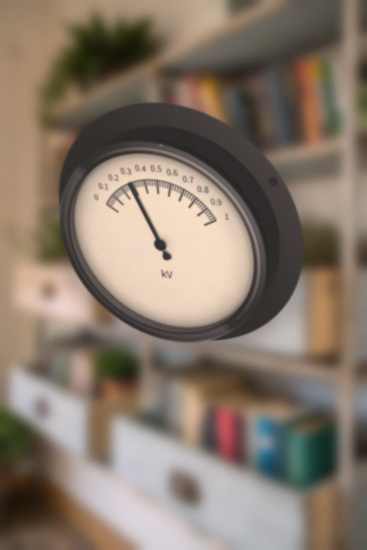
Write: 0.3 kV
